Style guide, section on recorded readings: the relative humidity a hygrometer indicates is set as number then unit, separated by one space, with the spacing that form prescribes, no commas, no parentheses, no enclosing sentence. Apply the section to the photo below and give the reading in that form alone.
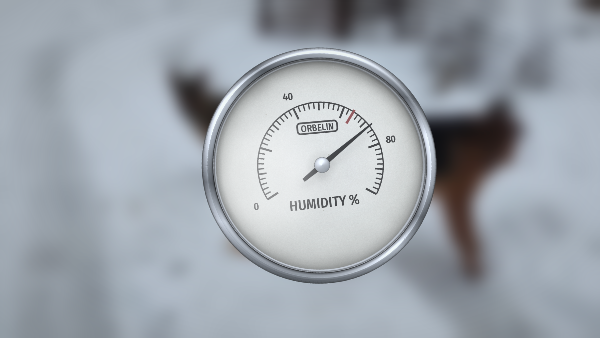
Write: 72 %
